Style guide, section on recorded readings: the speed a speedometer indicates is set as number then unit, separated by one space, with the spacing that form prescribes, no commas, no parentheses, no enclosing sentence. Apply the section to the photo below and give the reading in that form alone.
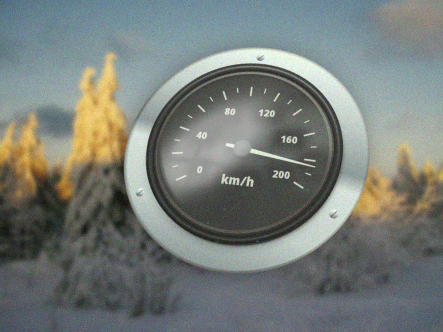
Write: 185 km/h
